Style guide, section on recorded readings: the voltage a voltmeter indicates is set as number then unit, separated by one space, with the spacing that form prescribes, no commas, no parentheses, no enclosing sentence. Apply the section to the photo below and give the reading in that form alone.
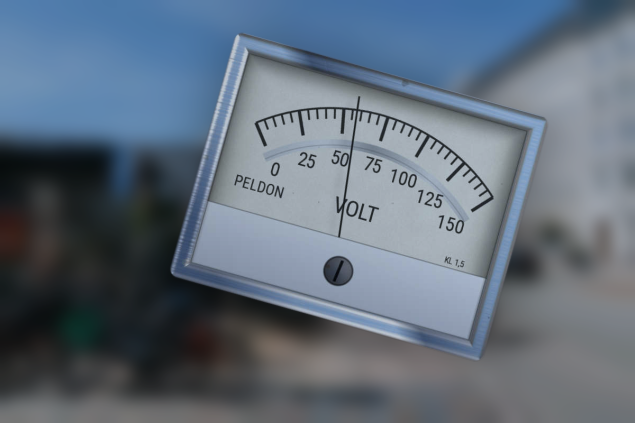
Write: 57.5 V
